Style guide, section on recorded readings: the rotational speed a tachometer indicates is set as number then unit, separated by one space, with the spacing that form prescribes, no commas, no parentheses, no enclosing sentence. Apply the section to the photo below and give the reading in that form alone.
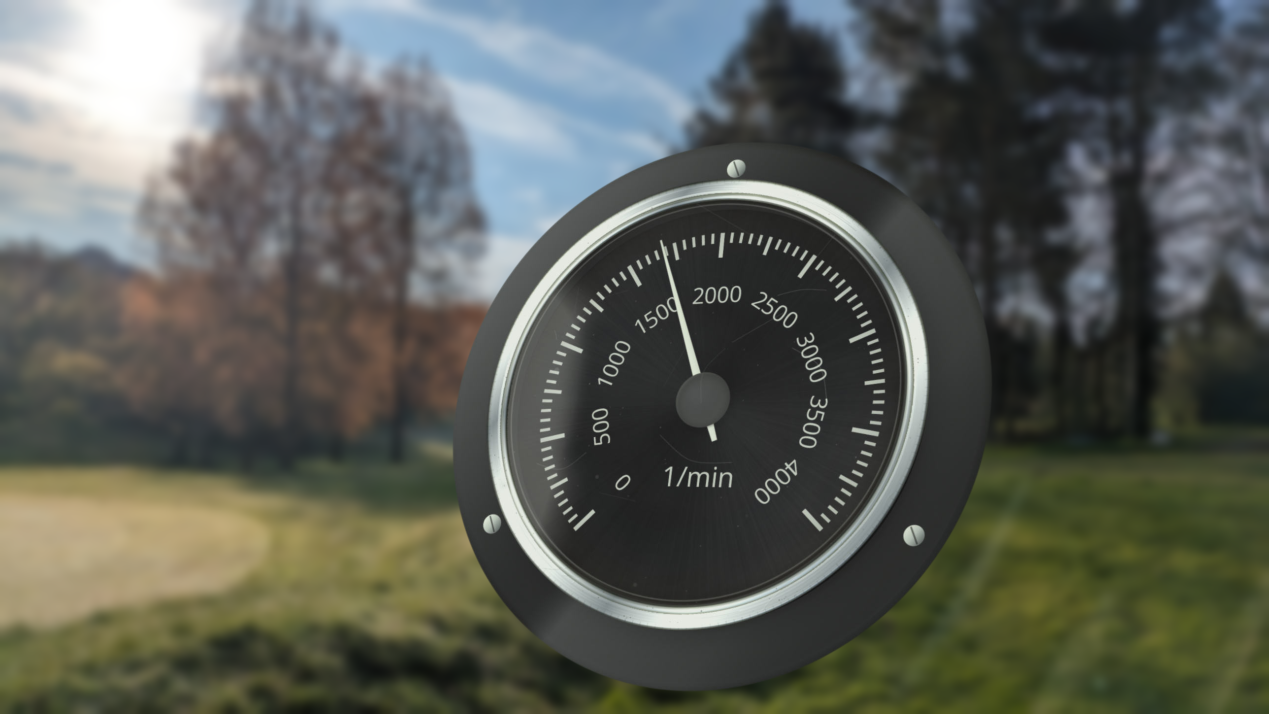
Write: 1700 rpm
